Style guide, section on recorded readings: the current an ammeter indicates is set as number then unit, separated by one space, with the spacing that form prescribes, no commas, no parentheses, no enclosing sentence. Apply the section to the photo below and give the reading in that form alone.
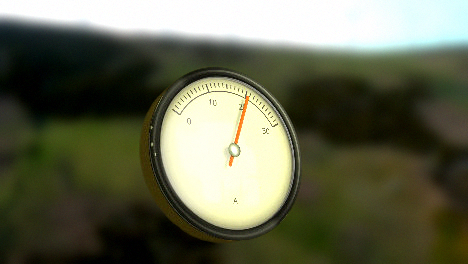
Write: 20 A
